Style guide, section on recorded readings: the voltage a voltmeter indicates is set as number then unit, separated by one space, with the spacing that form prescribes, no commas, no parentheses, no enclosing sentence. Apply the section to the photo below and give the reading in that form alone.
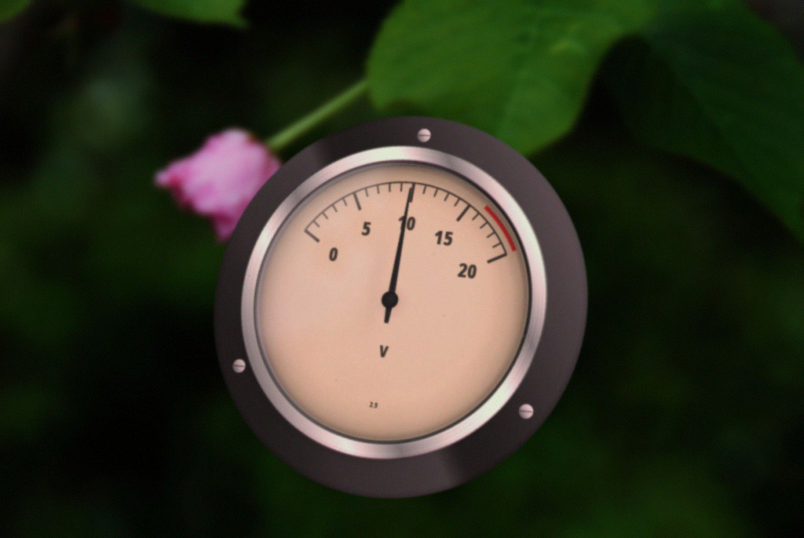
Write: 10 V
